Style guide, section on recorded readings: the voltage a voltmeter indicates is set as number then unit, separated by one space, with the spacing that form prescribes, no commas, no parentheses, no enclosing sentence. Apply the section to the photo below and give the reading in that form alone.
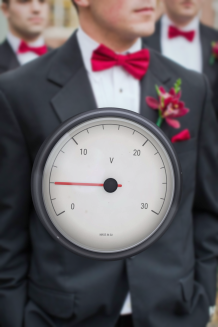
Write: 4 V
